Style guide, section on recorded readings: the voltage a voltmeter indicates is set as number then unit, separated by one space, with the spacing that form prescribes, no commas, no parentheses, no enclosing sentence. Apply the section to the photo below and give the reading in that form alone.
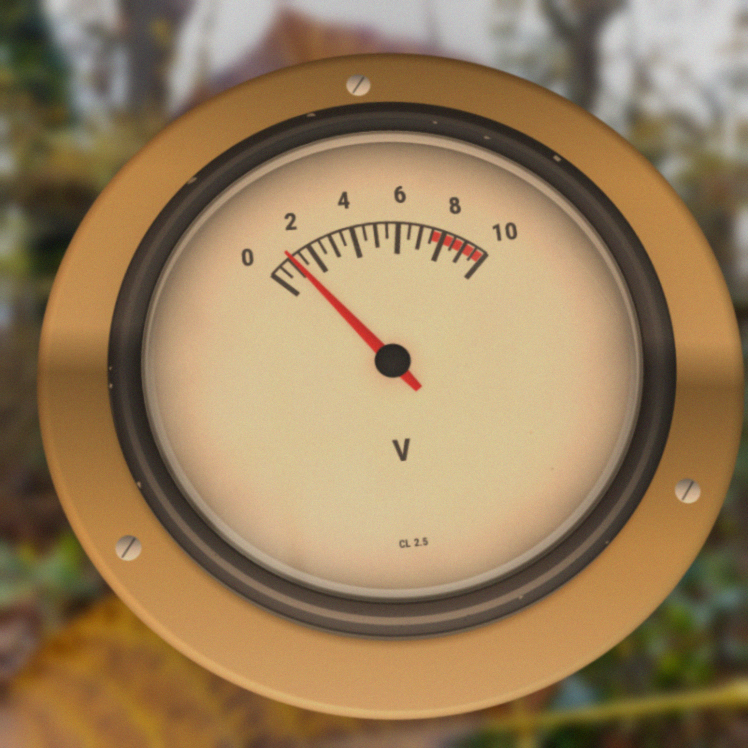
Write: 1 V
